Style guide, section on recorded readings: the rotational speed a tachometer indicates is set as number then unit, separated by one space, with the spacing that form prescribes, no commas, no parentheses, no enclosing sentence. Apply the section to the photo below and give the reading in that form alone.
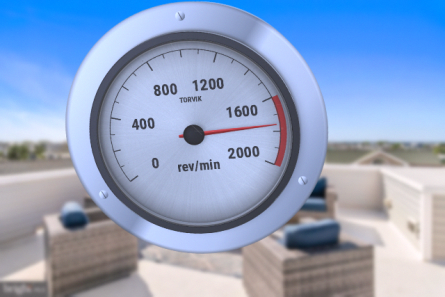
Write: 1750 rpm
